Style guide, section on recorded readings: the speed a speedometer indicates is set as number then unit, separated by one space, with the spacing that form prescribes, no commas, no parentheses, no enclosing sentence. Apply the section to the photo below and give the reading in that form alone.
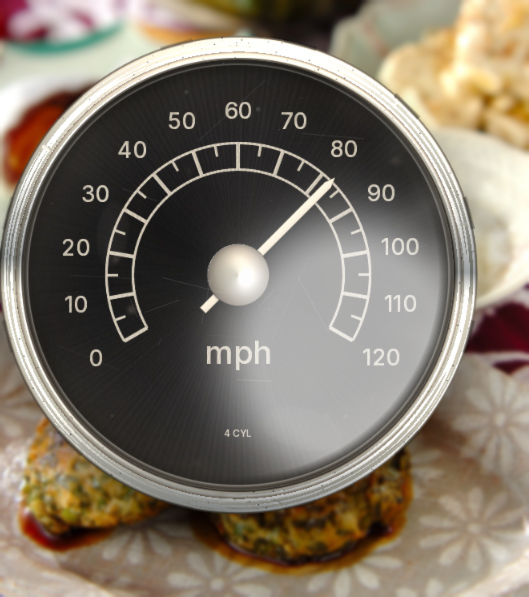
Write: 82.5 mph
